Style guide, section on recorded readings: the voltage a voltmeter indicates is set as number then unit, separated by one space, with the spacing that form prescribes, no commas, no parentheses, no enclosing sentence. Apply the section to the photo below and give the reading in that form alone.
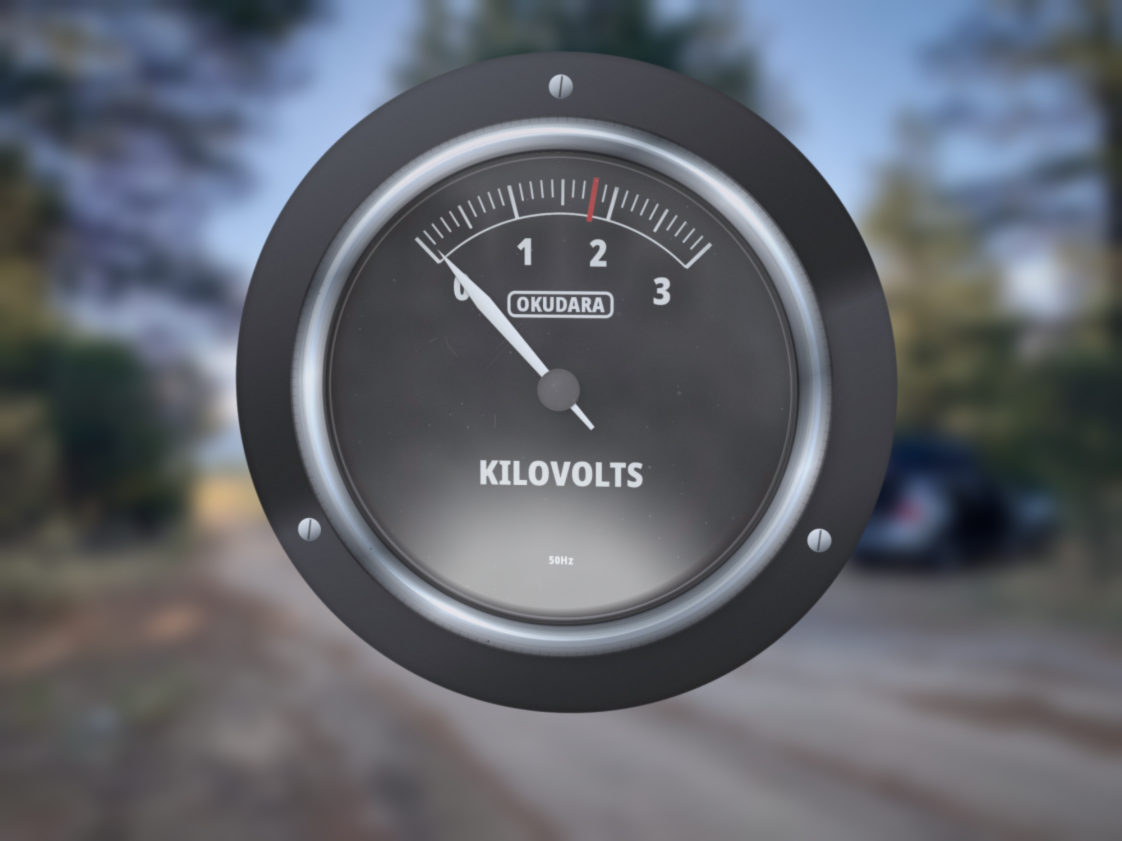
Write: 0.1 kV
